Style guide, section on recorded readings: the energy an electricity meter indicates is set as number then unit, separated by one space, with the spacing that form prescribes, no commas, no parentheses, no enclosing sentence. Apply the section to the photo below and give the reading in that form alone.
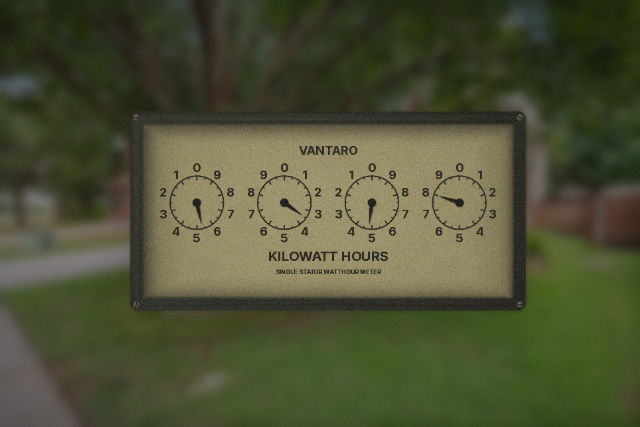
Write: 5348 kWh
